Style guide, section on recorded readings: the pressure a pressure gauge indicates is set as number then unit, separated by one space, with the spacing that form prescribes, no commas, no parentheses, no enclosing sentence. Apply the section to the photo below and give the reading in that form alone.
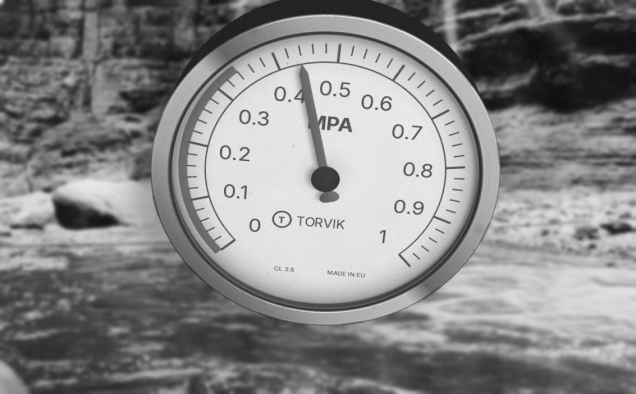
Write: 0.44 MPa
